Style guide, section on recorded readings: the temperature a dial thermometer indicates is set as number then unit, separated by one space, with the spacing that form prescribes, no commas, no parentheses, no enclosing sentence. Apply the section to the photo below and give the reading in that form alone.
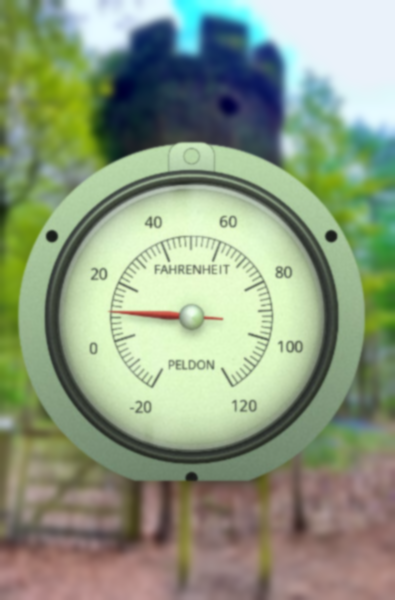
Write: 10 °F
